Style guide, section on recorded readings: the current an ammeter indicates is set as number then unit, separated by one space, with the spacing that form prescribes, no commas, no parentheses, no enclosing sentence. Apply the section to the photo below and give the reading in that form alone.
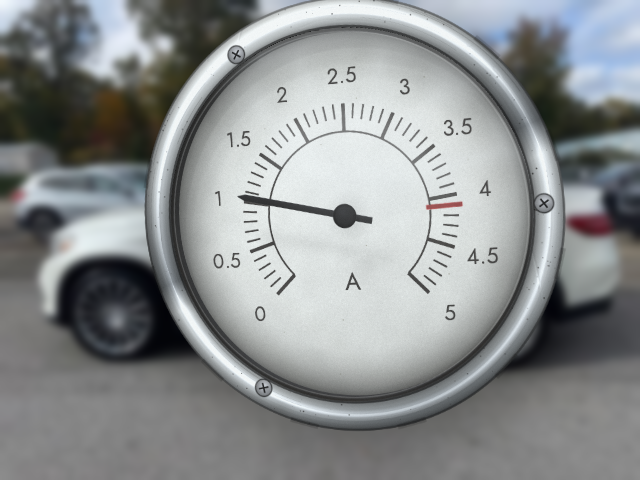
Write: 1.05 A
